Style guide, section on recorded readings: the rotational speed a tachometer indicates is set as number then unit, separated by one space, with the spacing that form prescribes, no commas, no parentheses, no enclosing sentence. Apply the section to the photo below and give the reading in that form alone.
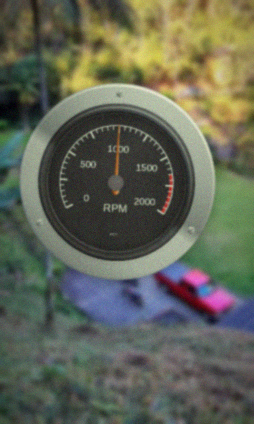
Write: 1000 rpm
